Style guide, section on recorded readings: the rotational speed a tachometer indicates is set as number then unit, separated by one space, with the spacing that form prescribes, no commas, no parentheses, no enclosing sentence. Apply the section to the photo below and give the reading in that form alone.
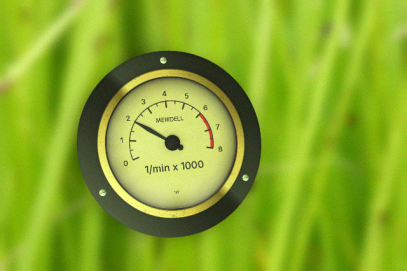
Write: 2000 rpm
